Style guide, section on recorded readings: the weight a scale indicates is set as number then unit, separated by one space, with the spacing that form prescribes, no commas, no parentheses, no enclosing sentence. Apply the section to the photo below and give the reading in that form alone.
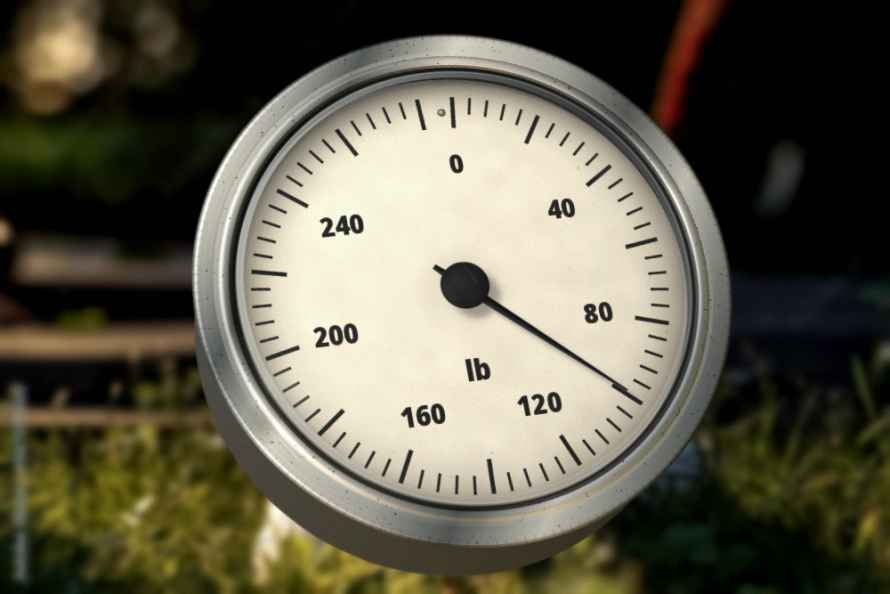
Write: 100 lb
